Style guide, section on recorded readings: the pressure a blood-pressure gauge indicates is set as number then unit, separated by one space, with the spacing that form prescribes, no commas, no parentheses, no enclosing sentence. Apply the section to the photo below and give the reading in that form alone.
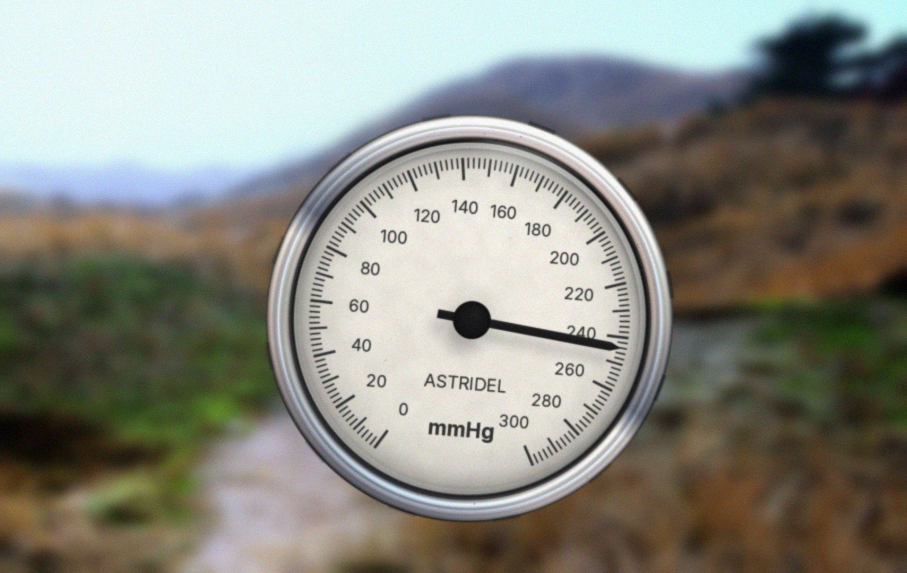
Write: 244 mmHg
